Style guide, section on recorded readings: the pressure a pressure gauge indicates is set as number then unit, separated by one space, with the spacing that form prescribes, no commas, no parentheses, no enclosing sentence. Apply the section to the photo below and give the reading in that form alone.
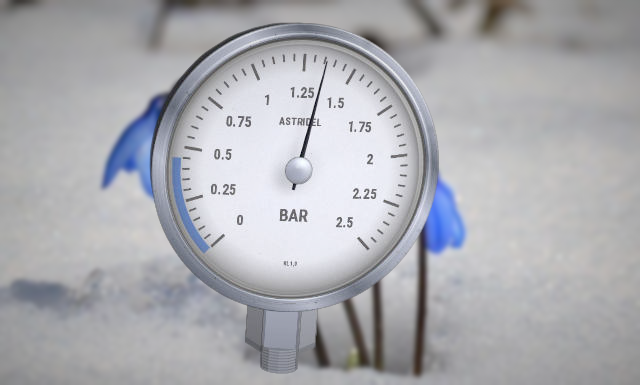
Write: 1.35 bar
